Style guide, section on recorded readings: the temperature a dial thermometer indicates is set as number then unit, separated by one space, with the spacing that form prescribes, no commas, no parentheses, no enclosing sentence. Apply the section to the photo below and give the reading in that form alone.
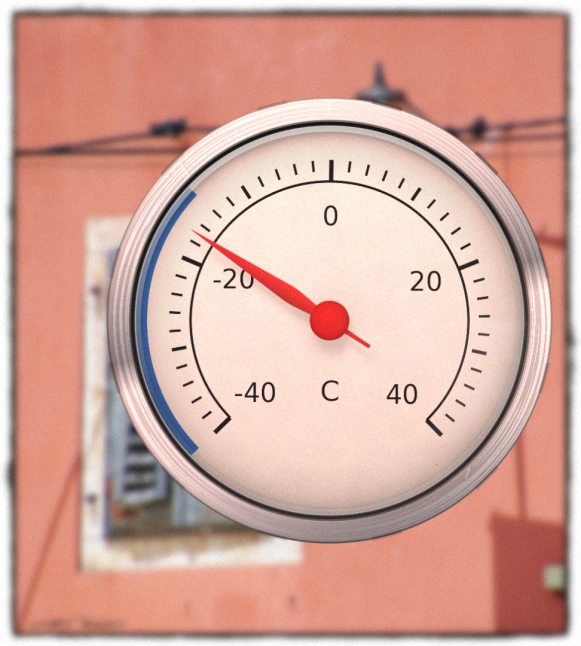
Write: -17 °C
